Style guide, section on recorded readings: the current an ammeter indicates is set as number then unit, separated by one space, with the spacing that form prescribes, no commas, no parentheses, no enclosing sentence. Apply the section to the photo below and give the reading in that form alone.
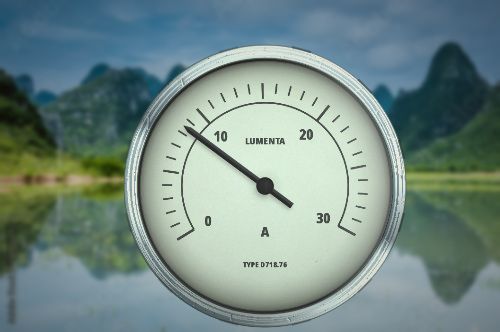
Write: 8.5 A
